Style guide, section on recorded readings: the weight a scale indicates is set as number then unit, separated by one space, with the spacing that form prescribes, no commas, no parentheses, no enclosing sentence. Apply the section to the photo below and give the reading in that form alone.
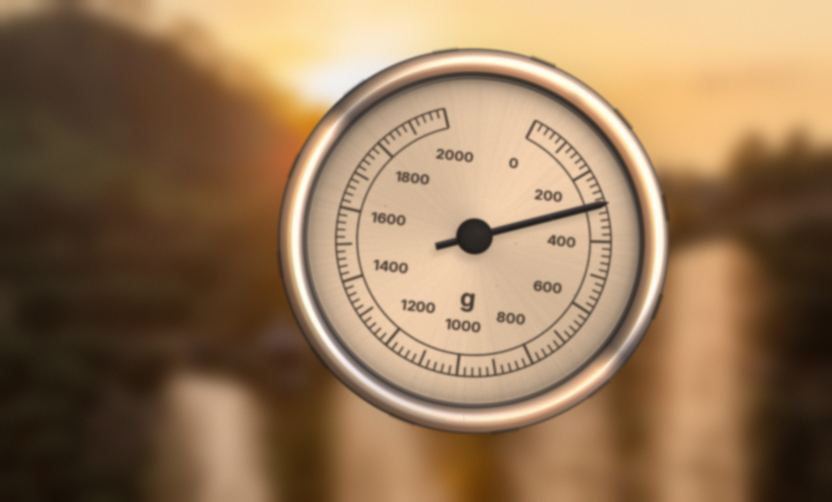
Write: 300 g
